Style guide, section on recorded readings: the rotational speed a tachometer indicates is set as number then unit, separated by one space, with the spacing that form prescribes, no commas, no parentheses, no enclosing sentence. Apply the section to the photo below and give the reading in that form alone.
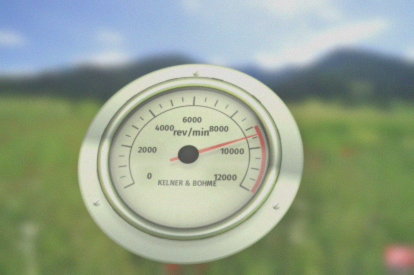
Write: 9500 rpm
